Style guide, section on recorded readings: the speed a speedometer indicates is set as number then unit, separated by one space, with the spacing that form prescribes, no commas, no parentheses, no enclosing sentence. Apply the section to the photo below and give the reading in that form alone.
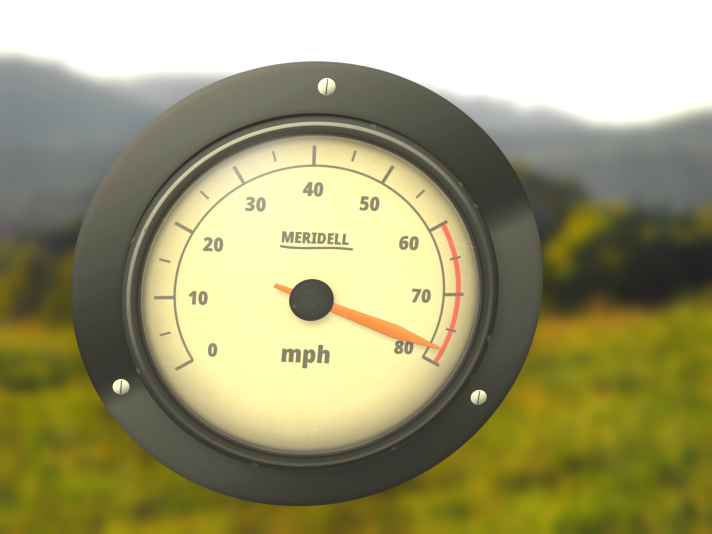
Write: 77.5 mph
